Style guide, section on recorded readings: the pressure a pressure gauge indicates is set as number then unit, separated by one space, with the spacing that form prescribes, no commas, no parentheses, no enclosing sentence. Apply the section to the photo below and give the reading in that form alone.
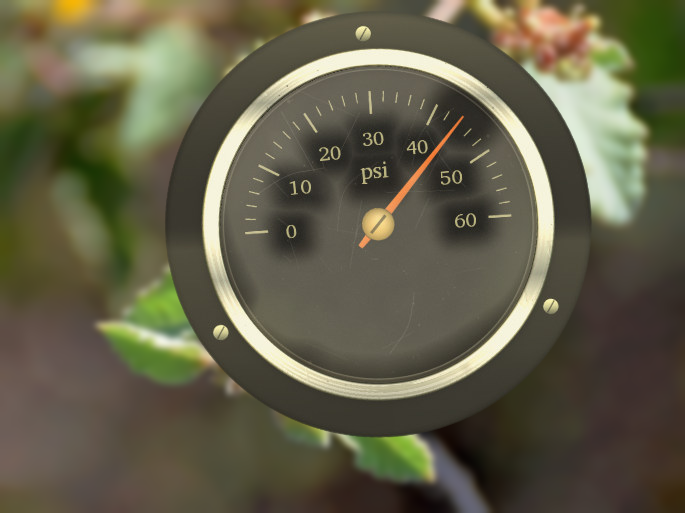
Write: 44 psi
